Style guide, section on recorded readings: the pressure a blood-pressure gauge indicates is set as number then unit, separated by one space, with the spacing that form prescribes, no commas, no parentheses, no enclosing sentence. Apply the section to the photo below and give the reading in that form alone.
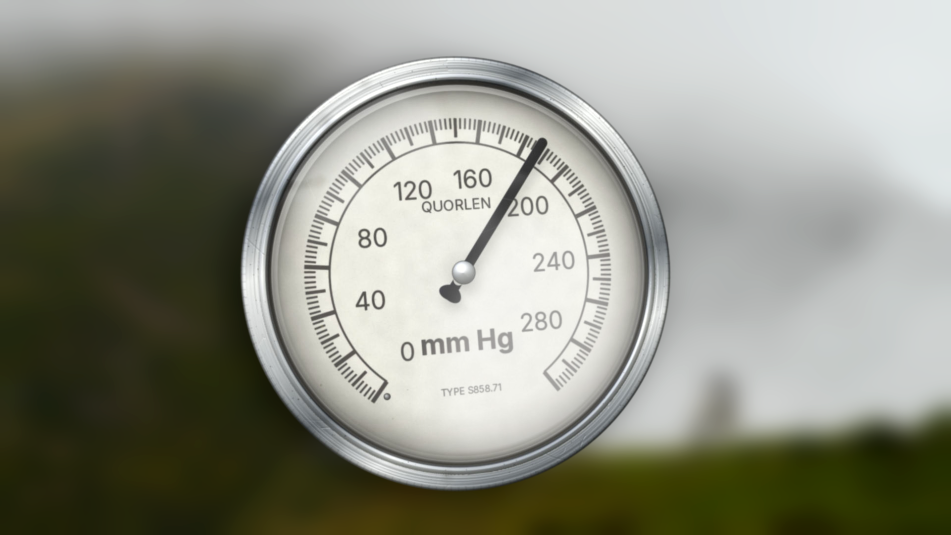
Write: 186 mmHg
